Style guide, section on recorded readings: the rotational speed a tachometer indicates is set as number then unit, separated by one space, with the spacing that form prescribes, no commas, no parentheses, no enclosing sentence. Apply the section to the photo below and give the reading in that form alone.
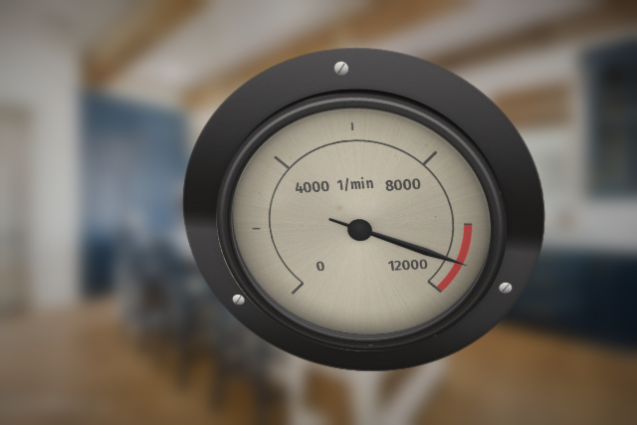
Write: 11000 rpm
